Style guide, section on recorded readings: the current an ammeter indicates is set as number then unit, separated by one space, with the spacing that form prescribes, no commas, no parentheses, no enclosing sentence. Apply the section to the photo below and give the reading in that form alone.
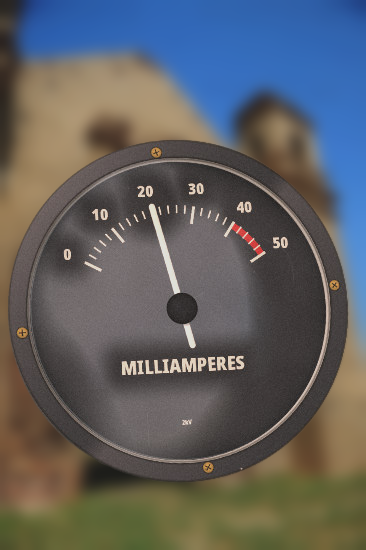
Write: 20 mA
